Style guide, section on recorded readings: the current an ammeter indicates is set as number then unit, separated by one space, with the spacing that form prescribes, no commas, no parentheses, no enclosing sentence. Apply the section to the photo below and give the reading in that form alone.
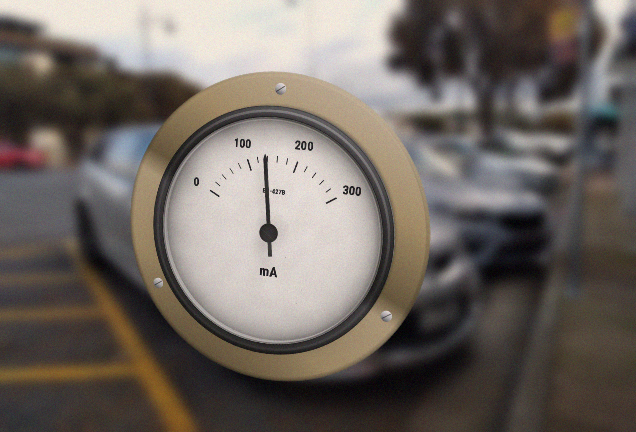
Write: 140 mA
